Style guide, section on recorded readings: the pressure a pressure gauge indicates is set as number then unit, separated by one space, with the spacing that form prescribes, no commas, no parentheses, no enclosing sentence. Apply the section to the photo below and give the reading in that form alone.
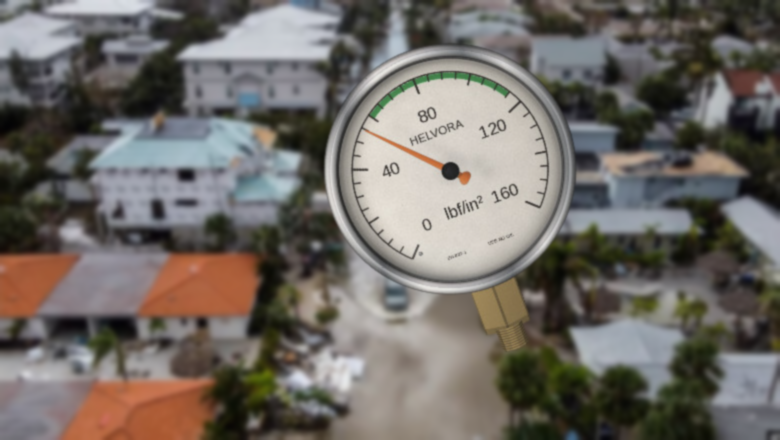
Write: 55 psi
